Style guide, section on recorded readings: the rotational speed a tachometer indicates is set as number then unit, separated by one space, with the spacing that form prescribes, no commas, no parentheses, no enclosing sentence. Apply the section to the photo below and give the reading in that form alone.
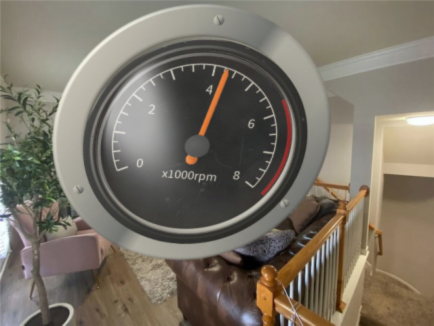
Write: 4250 rpm
